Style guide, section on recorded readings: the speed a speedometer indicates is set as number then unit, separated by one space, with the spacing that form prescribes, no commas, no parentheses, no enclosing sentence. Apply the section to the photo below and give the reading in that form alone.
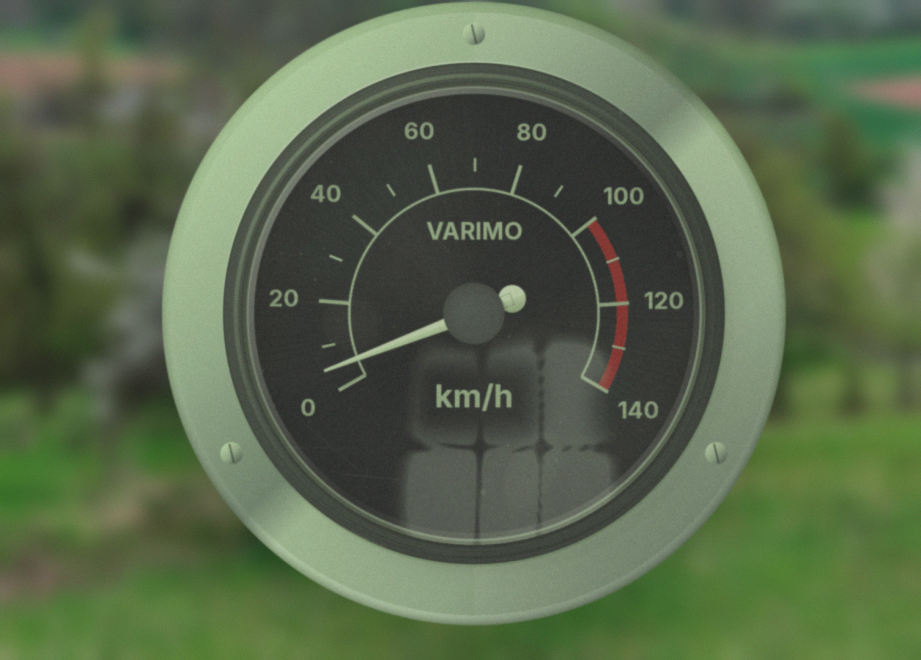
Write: 5 km/h
